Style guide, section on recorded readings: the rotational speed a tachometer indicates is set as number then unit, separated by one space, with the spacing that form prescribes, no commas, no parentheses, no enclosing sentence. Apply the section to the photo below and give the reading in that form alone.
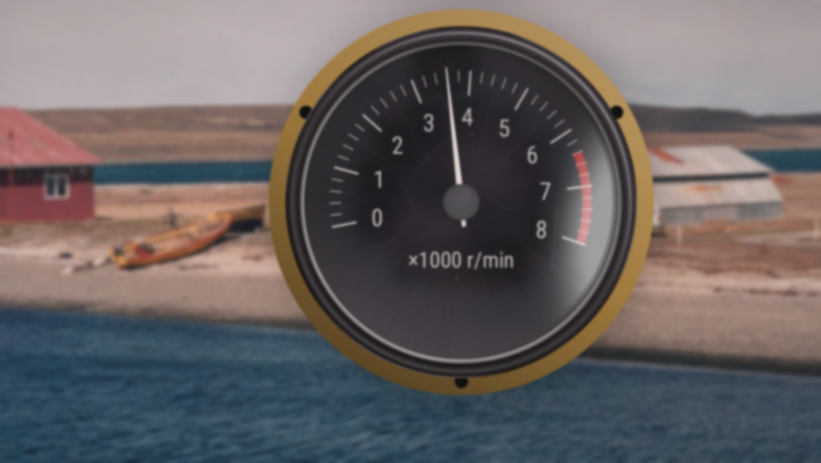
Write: 3600 rpm
